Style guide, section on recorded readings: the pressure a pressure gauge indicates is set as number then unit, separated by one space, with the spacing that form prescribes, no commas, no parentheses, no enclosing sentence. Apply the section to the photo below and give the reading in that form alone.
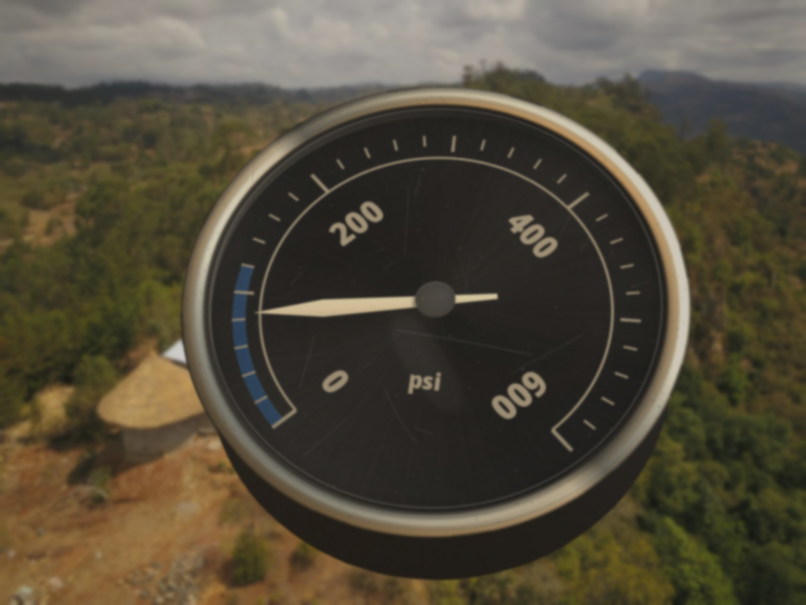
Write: 80 psi
